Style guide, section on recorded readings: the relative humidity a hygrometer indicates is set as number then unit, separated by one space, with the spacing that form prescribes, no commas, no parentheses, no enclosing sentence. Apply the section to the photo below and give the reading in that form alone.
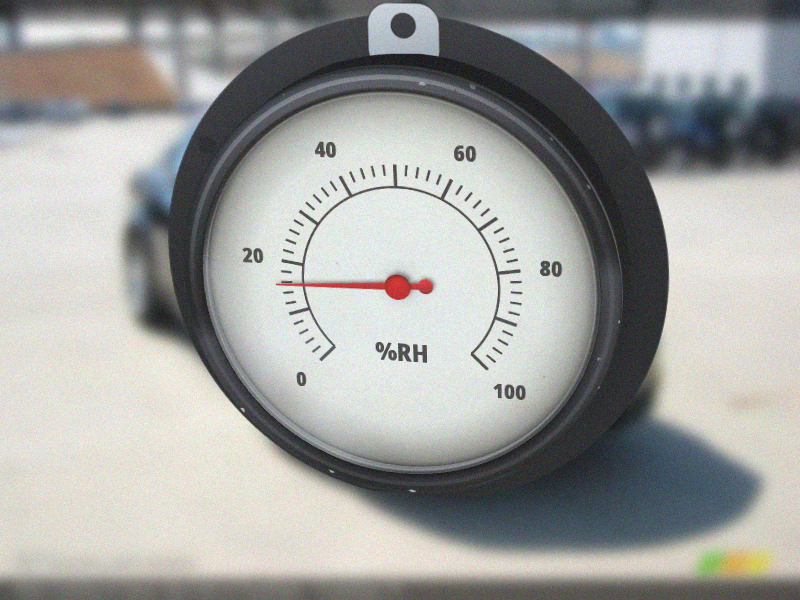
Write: 16 %
